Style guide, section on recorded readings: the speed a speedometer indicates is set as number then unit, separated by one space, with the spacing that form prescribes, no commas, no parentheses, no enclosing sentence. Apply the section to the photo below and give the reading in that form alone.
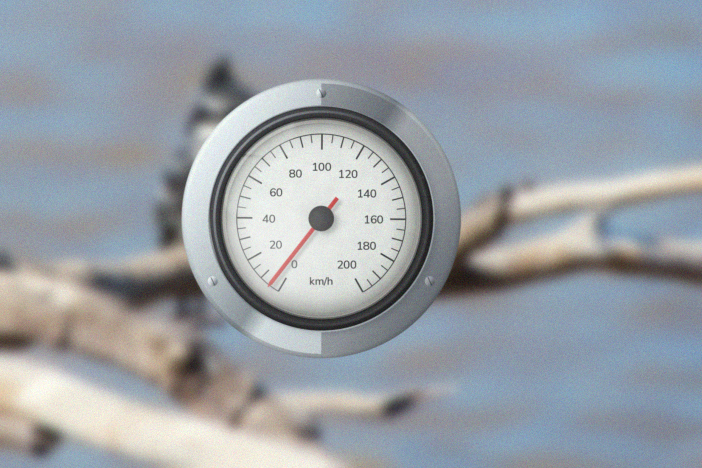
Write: 5 km/h
